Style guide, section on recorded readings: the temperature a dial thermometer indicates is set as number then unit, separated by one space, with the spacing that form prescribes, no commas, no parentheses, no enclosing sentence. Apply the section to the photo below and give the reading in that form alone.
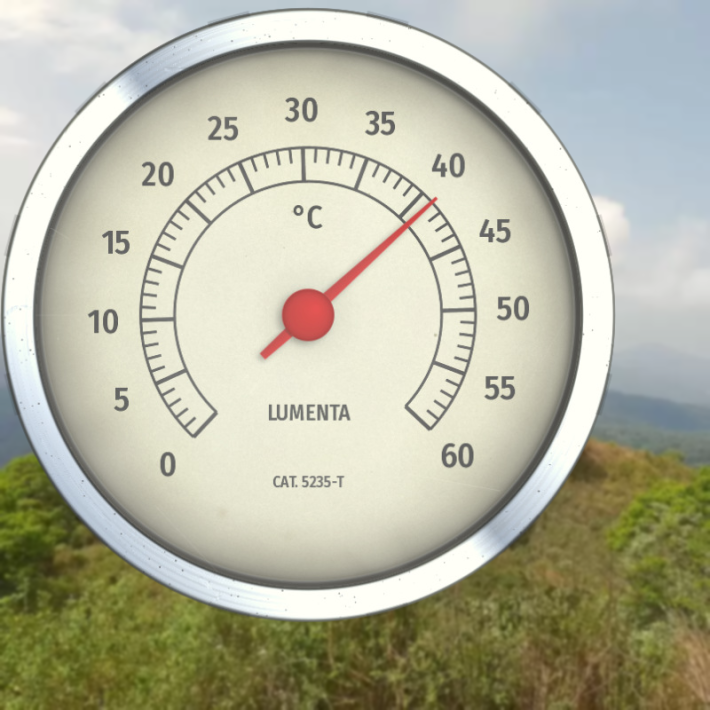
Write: 41 °C
